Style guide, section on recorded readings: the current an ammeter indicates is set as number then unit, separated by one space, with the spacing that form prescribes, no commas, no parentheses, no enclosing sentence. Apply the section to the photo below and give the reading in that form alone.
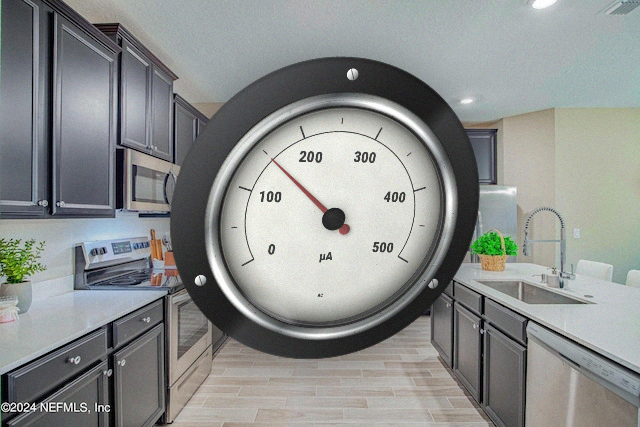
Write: 150 µA
